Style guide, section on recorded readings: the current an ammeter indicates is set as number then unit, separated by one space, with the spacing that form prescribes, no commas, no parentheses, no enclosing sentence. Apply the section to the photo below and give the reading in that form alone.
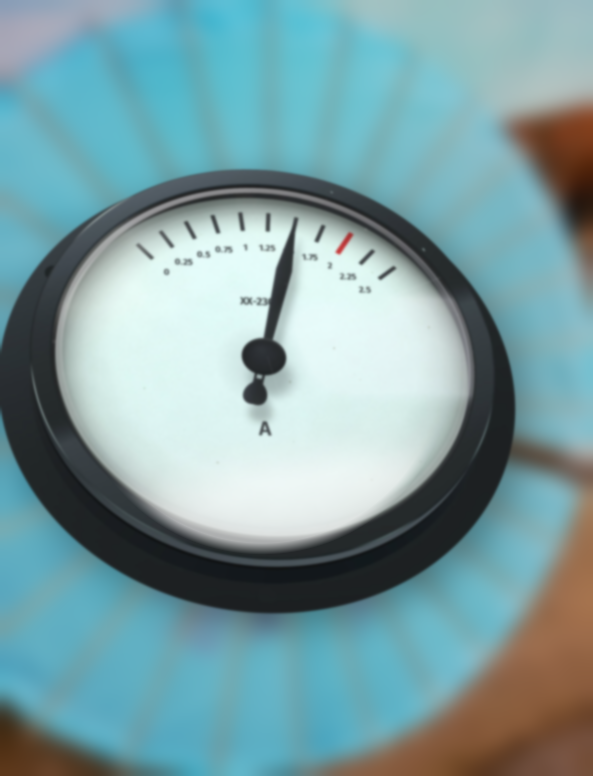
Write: 1.5 A
